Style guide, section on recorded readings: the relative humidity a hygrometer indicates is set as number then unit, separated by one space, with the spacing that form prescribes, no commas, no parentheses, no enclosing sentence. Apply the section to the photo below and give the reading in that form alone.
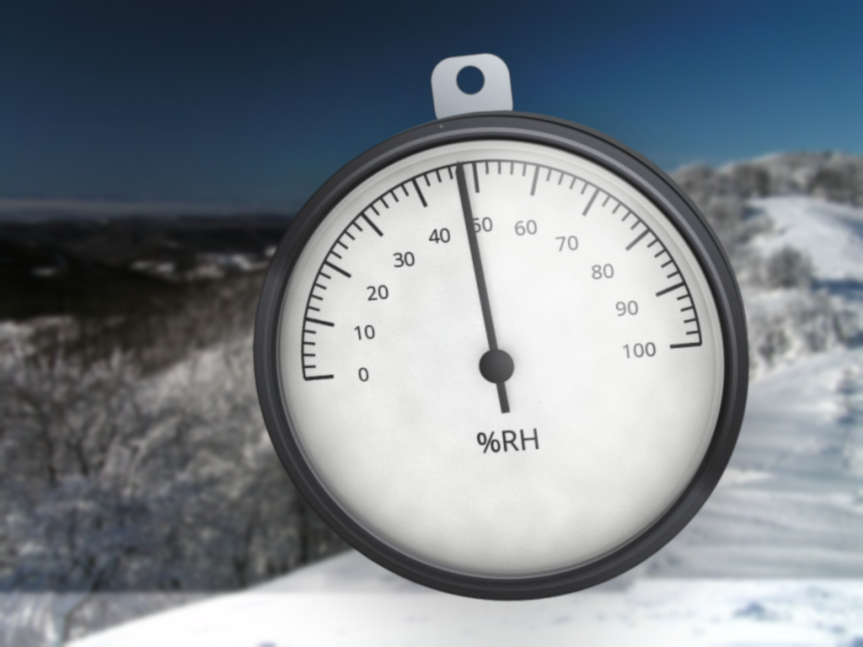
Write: 48 %
